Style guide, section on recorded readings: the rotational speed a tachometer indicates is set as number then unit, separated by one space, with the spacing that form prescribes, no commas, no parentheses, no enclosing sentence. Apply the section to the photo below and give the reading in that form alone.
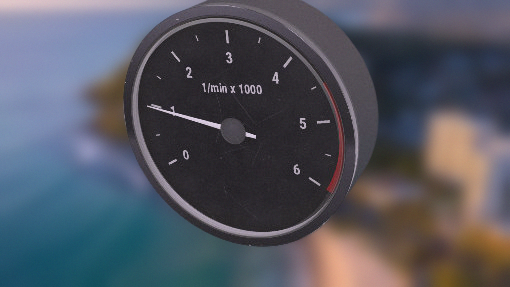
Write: 1000 rpm
